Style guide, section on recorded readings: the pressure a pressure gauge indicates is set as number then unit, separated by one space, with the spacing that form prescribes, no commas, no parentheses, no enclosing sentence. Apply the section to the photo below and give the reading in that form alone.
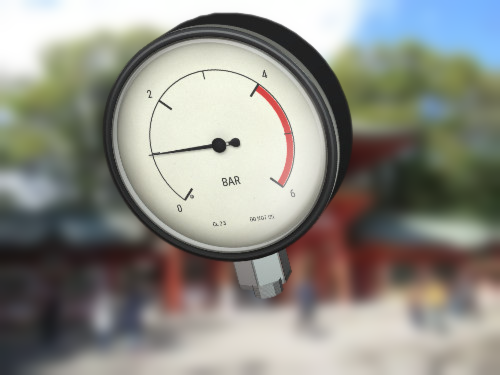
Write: 1 bar
